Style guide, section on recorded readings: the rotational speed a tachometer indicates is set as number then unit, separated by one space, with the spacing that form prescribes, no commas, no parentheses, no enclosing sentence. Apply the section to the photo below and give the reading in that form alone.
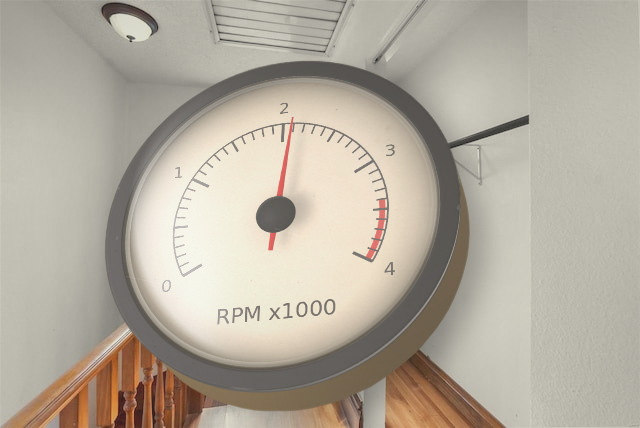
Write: 2100 rpm
